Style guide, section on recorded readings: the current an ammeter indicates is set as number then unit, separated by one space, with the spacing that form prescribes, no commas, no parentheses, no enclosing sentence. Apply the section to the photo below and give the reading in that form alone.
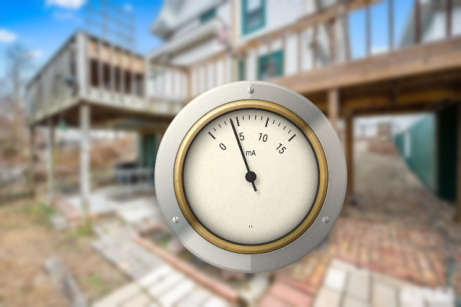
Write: 4 mA
